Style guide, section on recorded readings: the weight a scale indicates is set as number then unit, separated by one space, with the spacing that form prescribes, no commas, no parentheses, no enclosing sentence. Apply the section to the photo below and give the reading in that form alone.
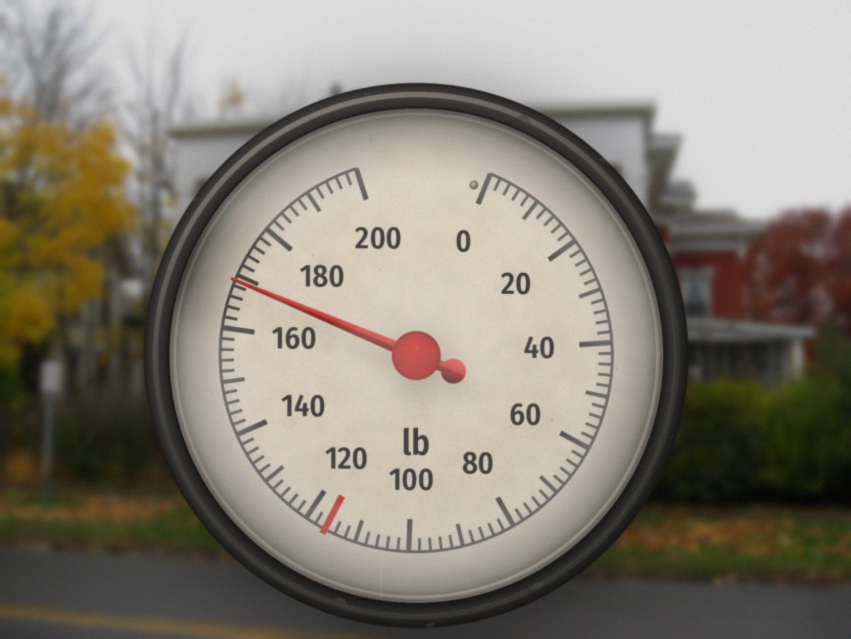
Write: 169 lb
